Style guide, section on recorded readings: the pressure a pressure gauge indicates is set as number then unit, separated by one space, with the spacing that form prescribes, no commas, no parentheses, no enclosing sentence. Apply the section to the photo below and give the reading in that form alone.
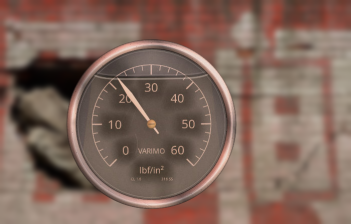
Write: 22 psi
